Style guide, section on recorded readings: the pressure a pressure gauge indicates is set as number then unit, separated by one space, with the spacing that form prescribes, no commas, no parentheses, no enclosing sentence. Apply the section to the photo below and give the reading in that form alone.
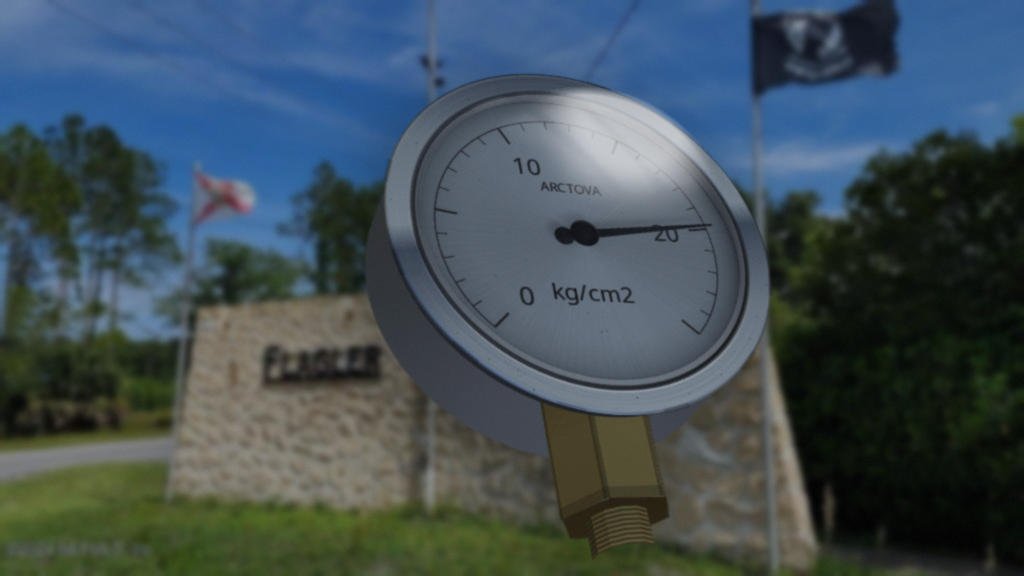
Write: 20 kg/cm²
